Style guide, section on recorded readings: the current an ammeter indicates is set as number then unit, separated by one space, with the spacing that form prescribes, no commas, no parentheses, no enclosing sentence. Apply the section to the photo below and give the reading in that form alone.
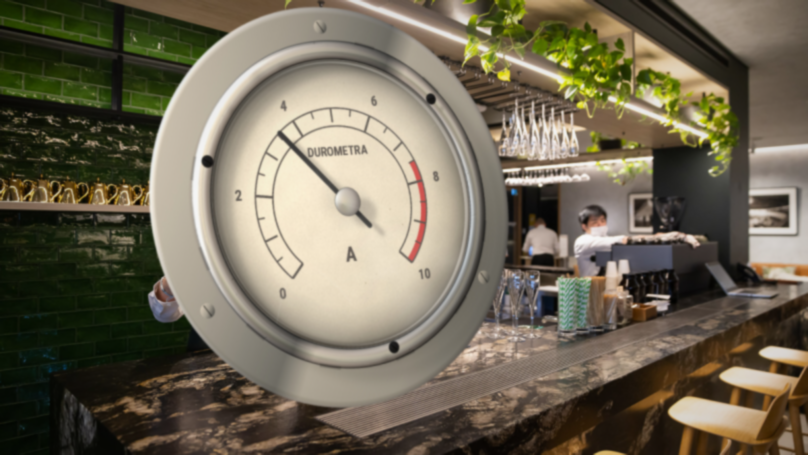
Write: 3.5 A
